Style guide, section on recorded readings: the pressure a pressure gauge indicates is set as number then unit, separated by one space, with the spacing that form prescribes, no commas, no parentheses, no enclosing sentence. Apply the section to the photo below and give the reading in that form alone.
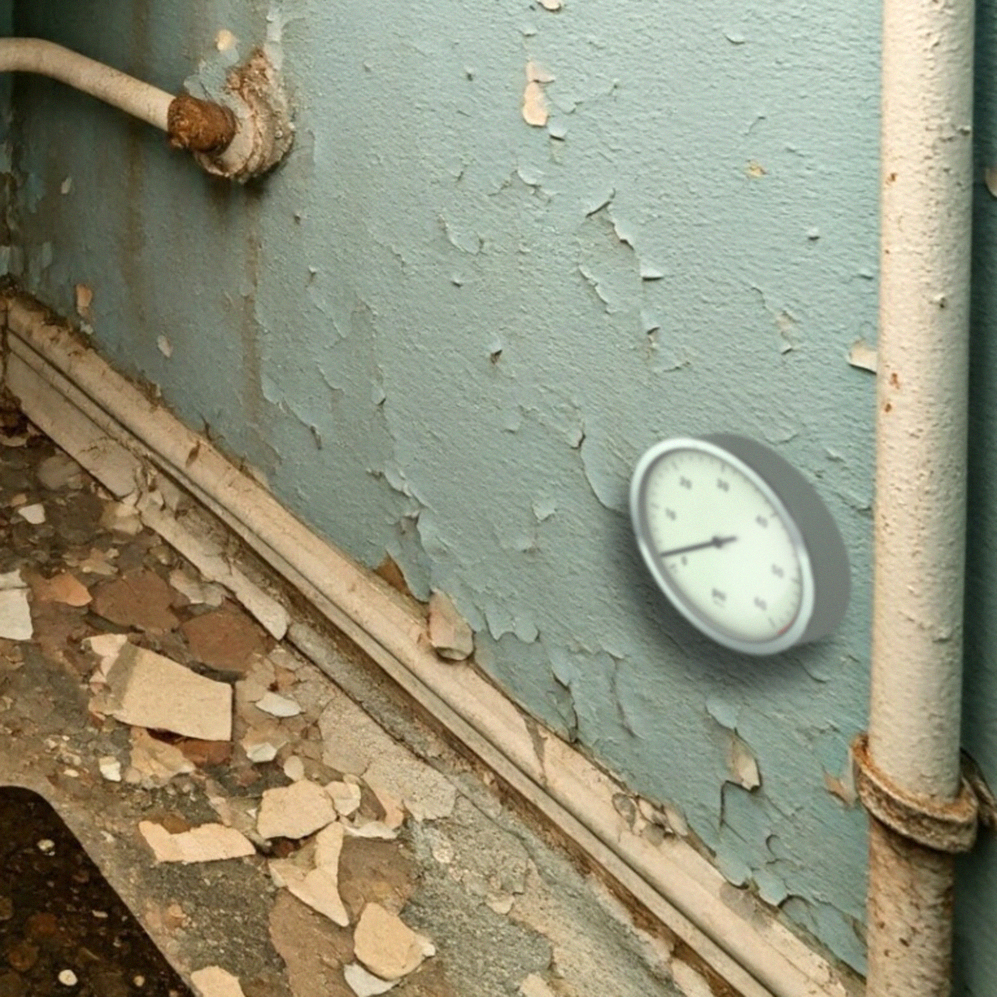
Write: 2 psi
